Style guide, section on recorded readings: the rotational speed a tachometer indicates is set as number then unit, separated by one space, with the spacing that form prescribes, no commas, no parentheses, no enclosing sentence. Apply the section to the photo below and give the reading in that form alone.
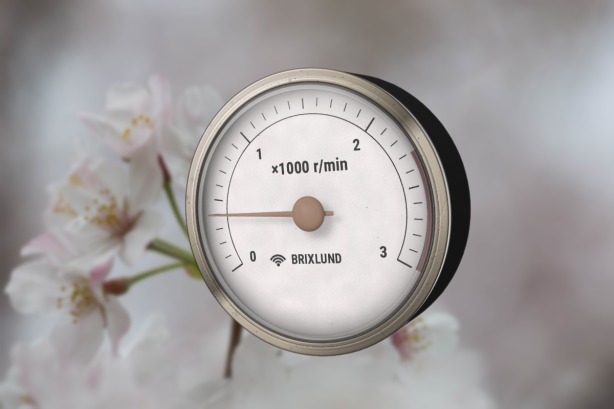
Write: 400 rpm
